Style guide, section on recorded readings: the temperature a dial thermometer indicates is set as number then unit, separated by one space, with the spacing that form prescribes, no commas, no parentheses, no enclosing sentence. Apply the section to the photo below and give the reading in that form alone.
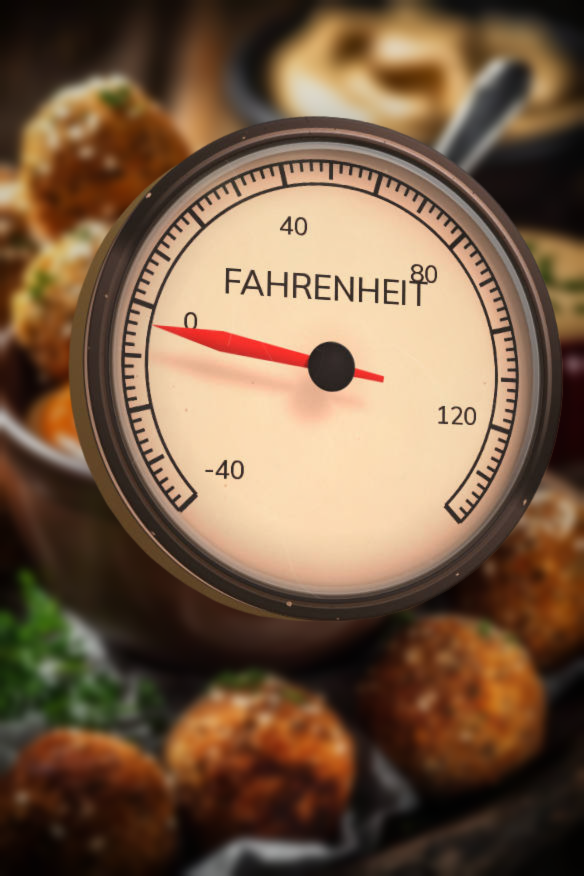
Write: -4 °F
